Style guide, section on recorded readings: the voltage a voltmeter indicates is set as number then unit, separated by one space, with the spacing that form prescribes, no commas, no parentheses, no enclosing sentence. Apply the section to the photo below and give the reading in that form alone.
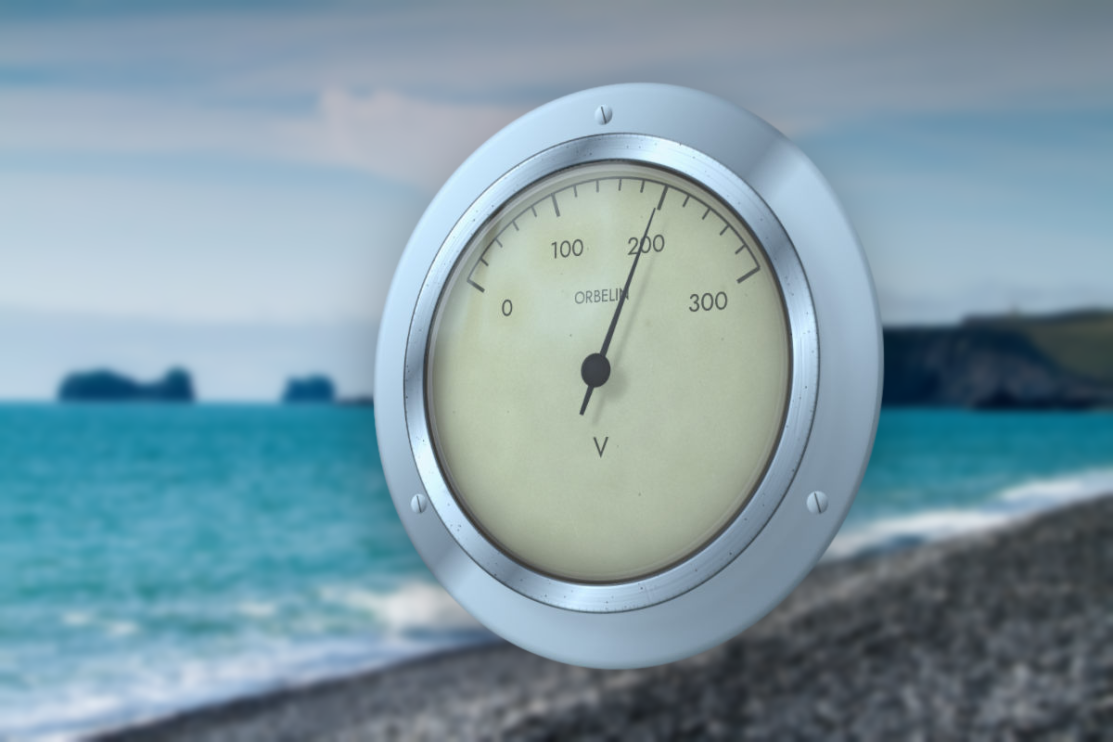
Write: 200 V
